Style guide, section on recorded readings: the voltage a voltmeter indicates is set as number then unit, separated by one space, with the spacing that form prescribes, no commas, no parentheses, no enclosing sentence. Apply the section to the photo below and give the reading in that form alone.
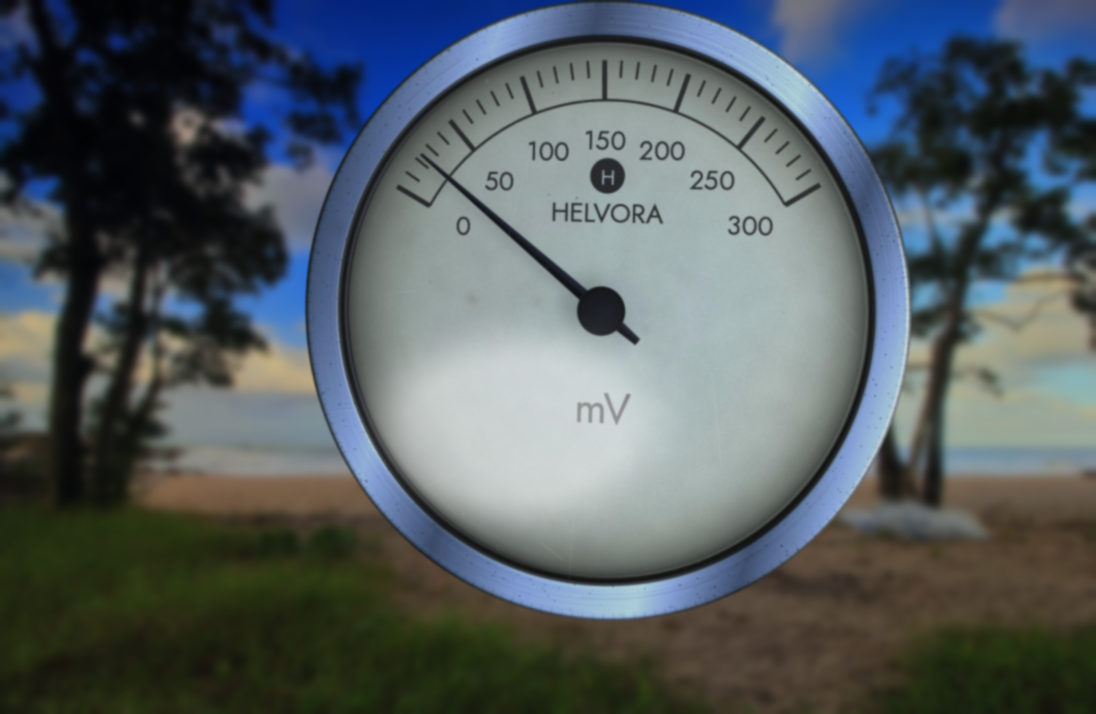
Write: 25 mV
